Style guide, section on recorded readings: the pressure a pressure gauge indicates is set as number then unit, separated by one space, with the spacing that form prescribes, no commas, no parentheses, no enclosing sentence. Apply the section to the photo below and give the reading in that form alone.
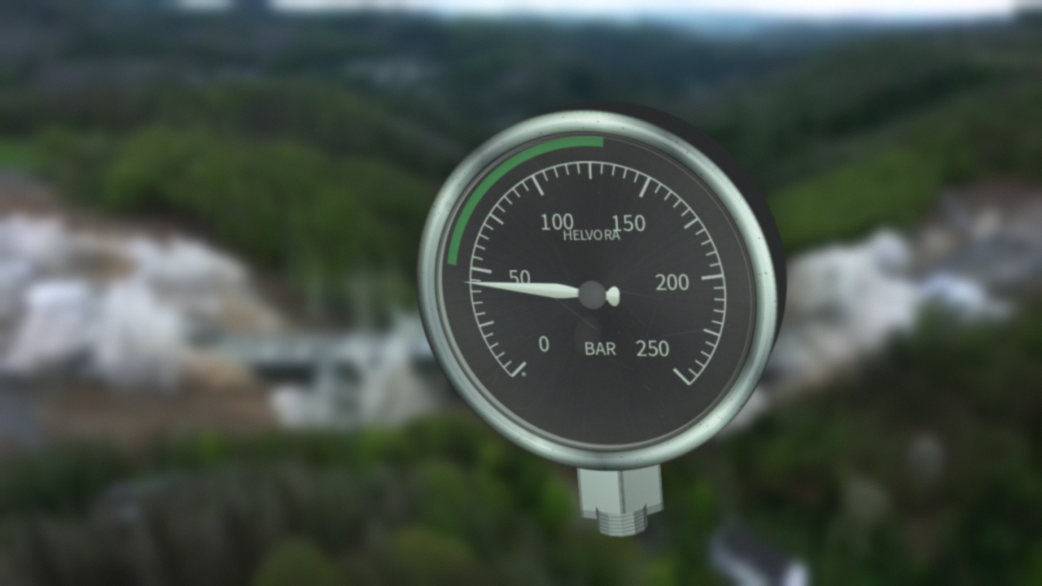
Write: 45 bar
